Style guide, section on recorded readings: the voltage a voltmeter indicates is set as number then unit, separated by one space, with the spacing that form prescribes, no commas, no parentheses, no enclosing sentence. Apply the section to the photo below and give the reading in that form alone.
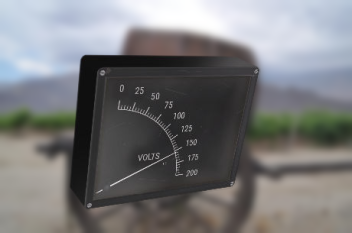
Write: 150 V
